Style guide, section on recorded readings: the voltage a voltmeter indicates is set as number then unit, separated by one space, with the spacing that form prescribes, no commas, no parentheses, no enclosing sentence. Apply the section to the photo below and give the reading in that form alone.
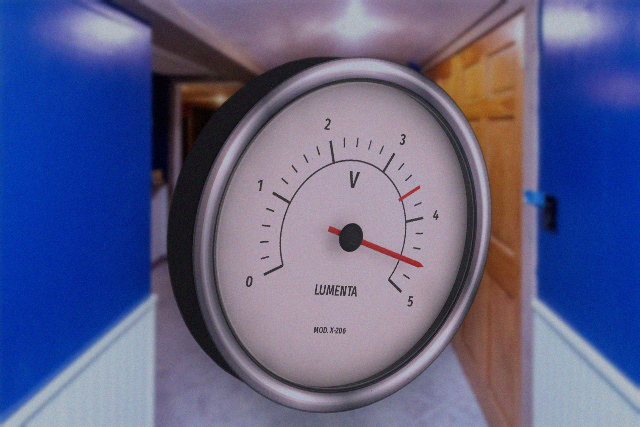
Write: 4.6 V
